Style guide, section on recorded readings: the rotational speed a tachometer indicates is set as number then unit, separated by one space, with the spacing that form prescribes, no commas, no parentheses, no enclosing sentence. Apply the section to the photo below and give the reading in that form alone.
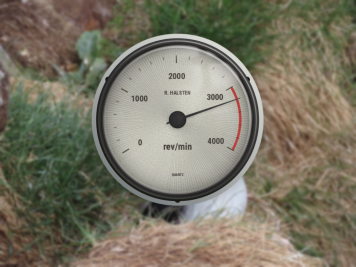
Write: 3200 rpm
